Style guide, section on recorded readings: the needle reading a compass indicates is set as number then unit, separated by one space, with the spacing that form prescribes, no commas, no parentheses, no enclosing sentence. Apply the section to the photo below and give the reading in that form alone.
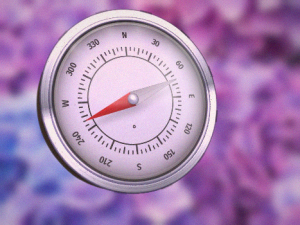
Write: 250 °
